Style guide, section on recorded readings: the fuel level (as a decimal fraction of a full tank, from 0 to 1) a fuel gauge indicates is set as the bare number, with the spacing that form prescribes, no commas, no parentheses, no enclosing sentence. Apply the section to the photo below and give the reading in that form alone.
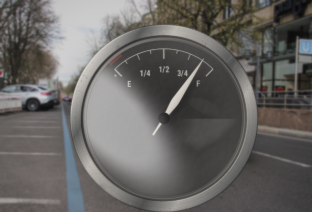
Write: 0.875
